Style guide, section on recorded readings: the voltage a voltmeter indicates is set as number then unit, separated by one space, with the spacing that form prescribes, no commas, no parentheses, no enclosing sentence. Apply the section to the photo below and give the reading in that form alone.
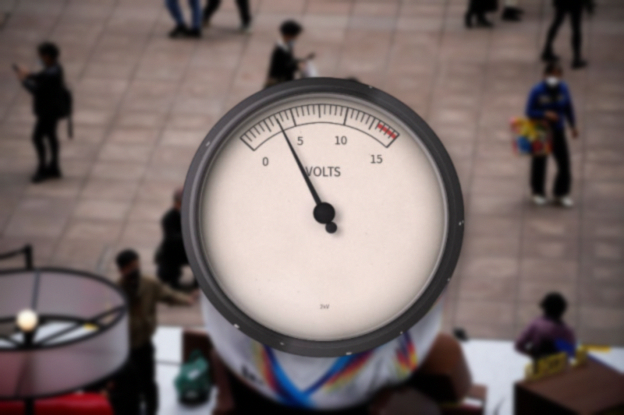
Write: 3.5 V
